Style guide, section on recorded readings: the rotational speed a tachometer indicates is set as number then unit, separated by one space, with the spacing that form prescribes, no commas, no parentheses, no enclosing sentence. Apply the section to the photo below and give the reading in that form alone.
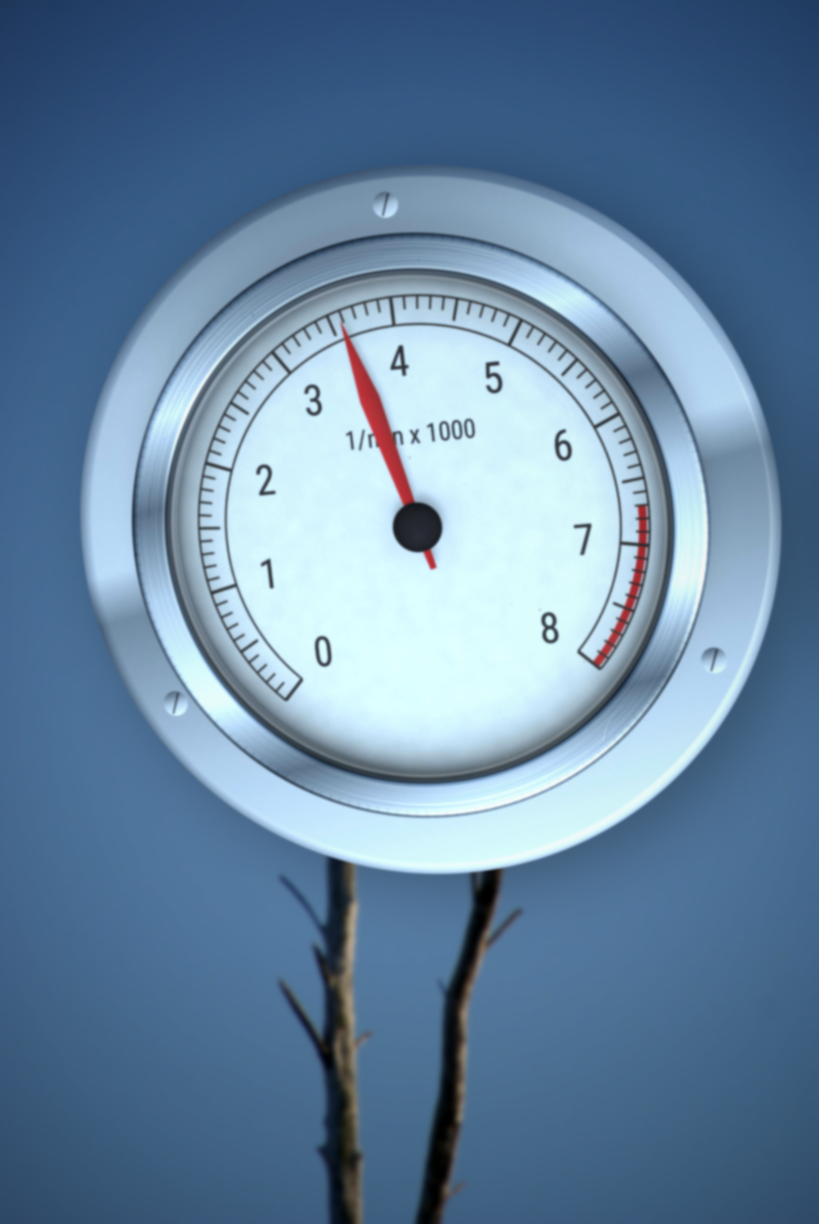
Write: 3600 rpm
